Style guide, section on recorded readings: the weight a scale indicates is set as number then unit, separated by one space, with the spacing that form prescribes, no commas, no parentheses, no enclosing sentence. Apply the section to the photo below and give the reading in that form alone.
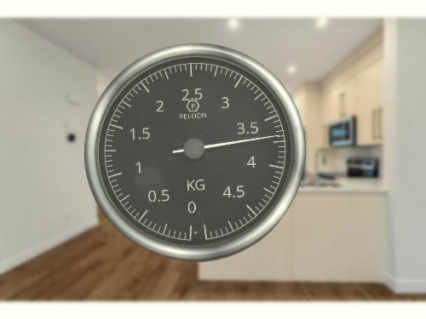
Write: 3.7 kg
